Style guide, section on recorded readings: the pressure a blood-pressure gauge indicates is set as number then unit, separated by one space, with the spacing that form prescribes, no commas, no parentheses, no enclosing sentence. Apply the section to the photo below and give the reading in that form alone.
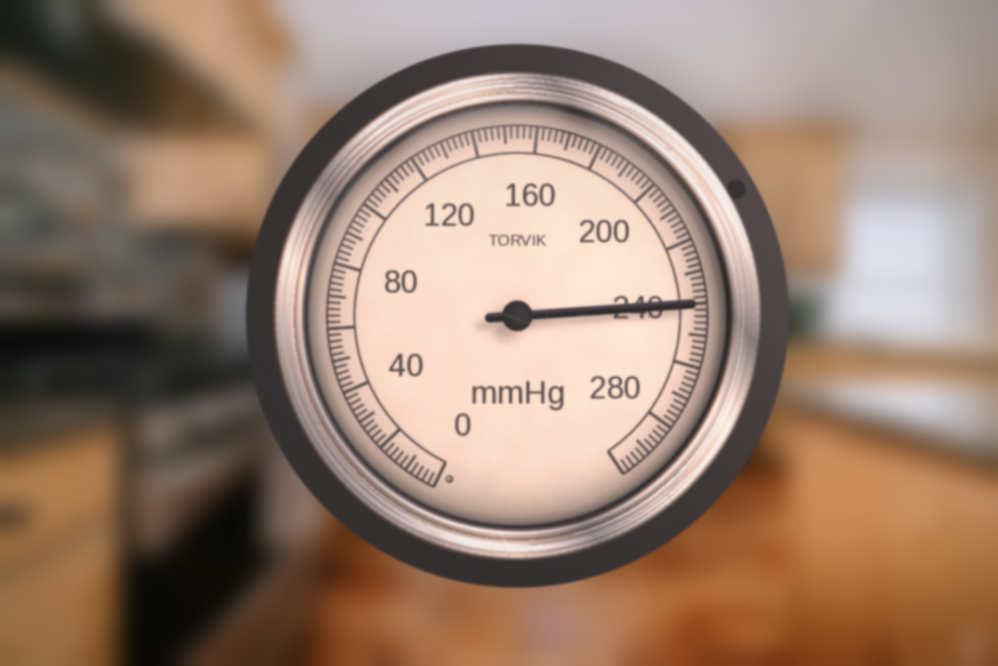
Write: 240 mmHg
